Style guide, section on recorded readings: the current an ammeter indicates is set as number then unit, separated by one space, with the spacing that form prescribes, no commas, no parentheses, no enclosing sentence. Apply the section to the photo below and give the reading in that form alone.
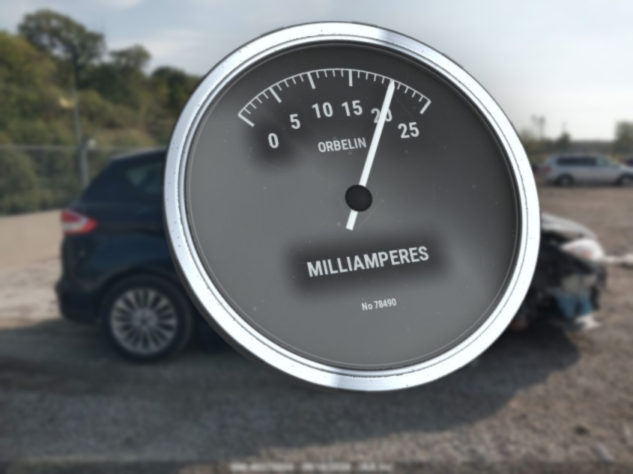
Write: 20 mA
